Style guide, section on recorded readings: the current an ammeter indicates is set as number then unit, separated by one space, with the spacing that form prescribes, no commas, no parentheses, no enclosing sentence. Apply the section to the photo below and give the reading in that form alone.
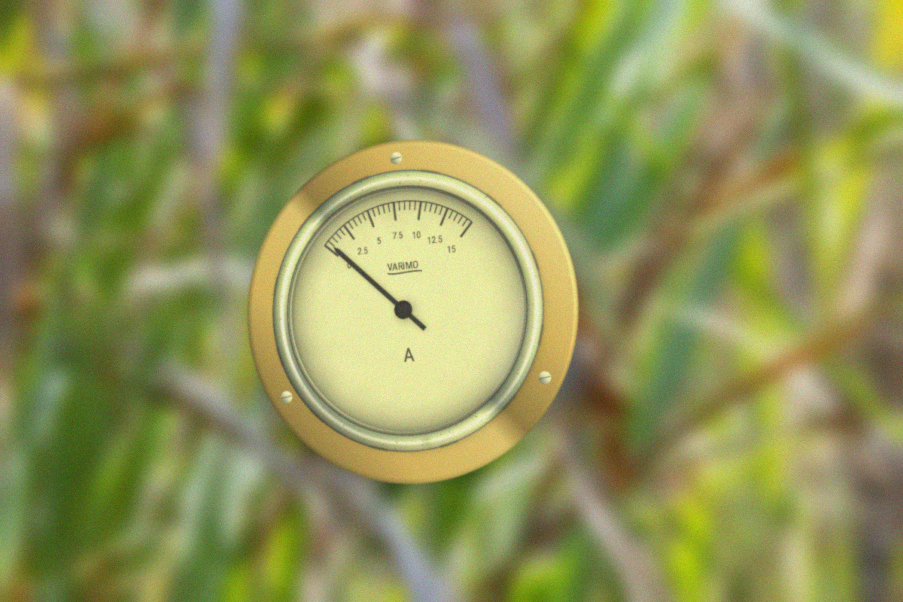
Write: 0.5 A
